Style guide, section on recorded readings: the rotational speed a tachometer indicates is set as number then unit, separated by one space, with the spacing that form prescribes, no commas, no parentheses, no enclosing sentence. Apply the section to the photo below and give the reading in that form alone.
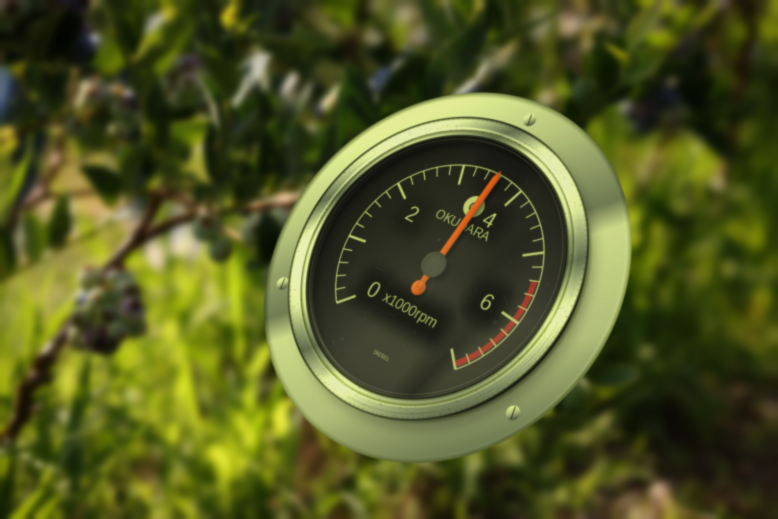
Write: 3600 rpm
